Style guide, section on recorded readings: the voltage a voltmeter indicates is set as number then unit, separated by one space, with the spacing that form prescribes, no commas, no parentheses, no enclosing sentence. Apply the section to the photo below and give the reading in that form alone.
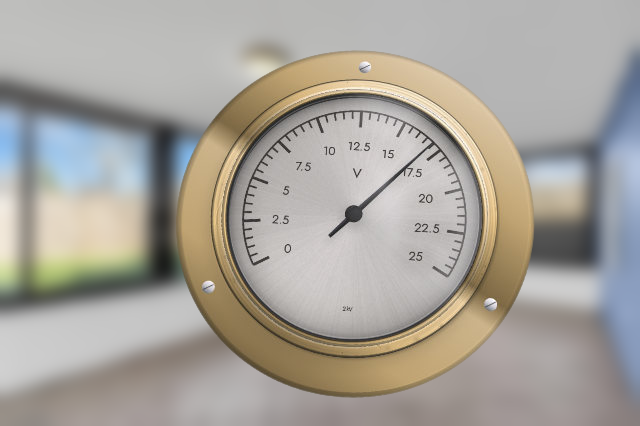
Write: 17 V
